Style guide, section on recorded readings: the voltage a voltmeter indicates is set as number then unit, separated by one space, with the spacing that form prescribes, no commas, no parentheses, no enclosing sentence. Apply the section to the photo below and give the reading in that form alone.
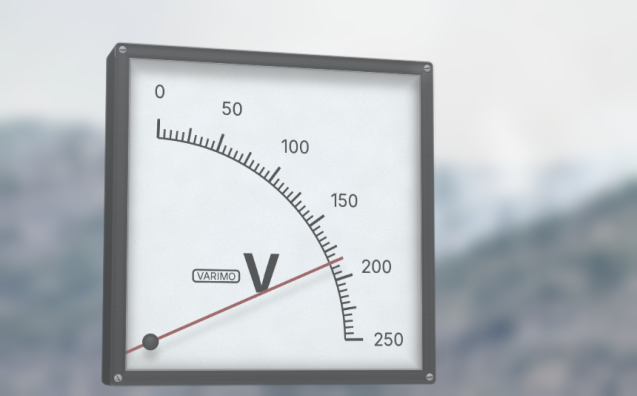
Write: 185 V
